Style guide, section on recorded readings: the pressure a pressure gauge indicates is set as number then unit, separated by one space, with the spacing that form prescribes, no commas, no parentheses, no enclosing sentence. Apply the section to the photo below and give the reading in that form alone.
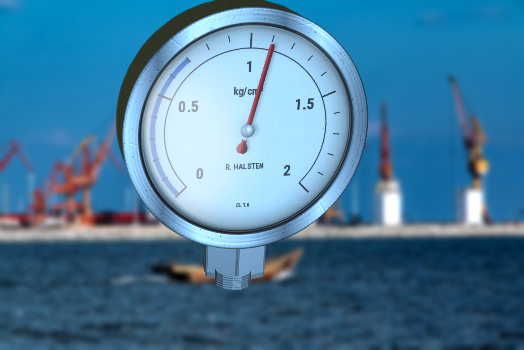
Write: 1.1 kg/cm²
